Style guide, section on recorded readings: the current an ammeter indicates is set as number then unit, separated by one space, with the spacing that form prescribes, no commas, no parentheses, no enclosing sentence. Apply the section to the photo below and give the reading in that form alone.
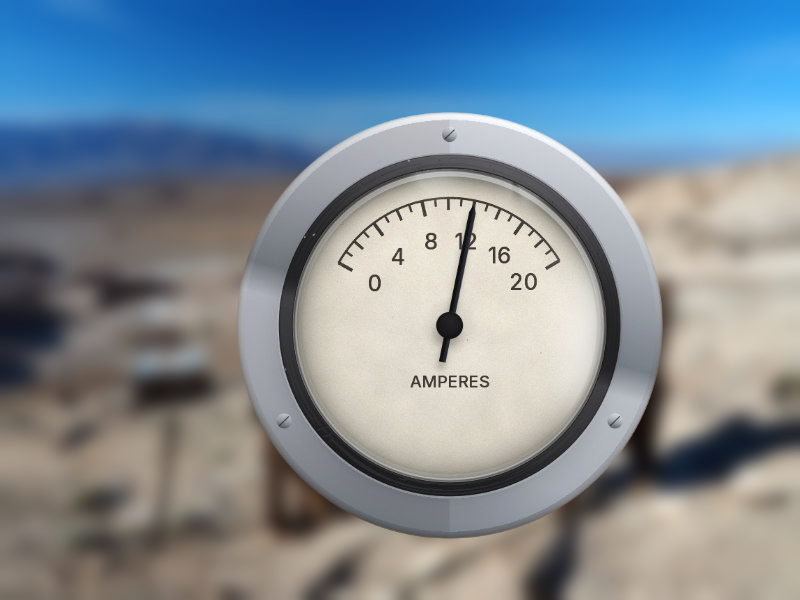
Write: 12 A
